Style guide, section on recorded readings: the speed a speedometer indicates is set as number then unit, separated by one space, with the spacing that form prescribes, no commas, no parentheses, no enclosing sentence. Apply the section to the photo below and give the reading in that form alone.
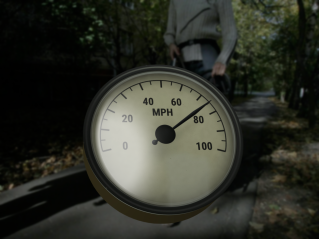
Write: 75 mph
